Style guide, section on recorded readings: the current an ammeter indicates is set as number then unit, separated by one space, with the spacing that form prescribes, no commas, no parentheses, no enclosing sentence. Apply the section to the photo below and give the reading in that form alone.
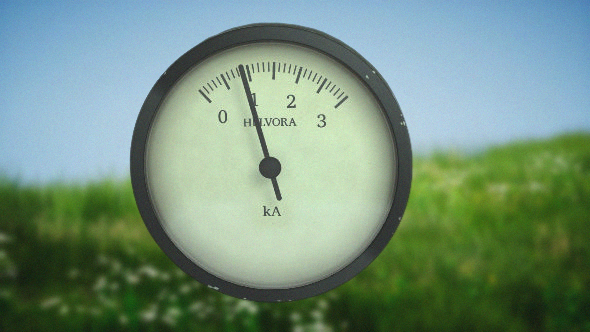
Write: 0.9 kA
